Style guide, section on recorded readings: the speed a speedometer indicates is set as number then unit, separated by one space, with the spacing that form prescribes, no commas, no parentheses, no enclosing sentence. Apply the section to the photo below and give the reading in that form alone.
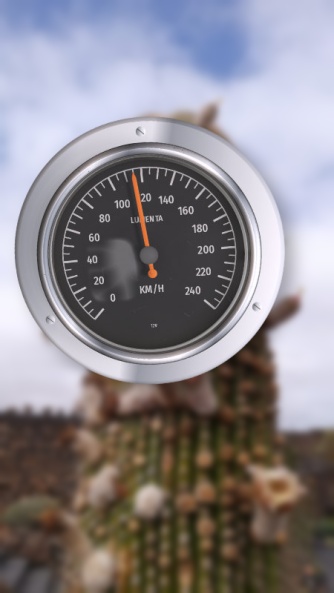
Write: 115 km/h
